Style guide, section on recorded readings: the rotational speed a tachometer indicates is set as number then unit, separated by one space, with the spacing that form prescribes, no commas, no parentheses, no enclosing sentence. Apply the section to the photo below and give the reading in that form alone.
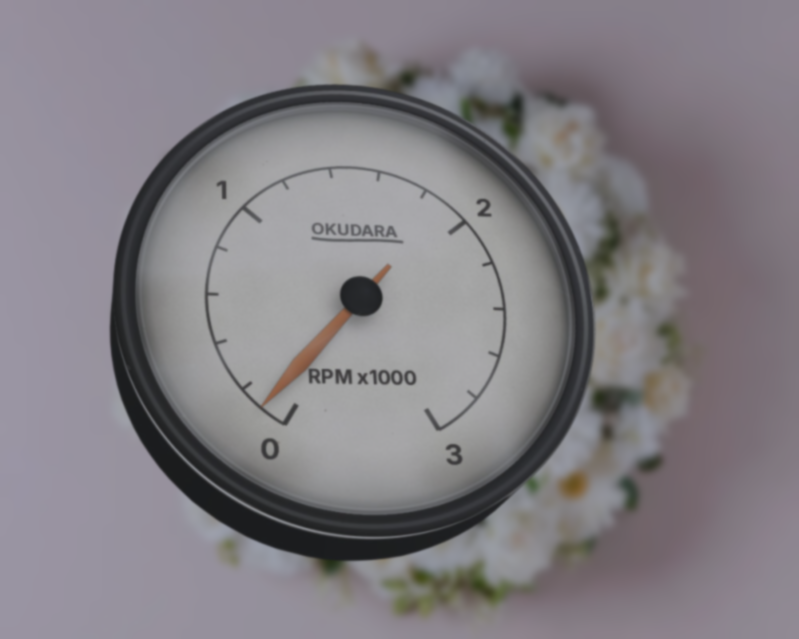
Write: 100 rpm
